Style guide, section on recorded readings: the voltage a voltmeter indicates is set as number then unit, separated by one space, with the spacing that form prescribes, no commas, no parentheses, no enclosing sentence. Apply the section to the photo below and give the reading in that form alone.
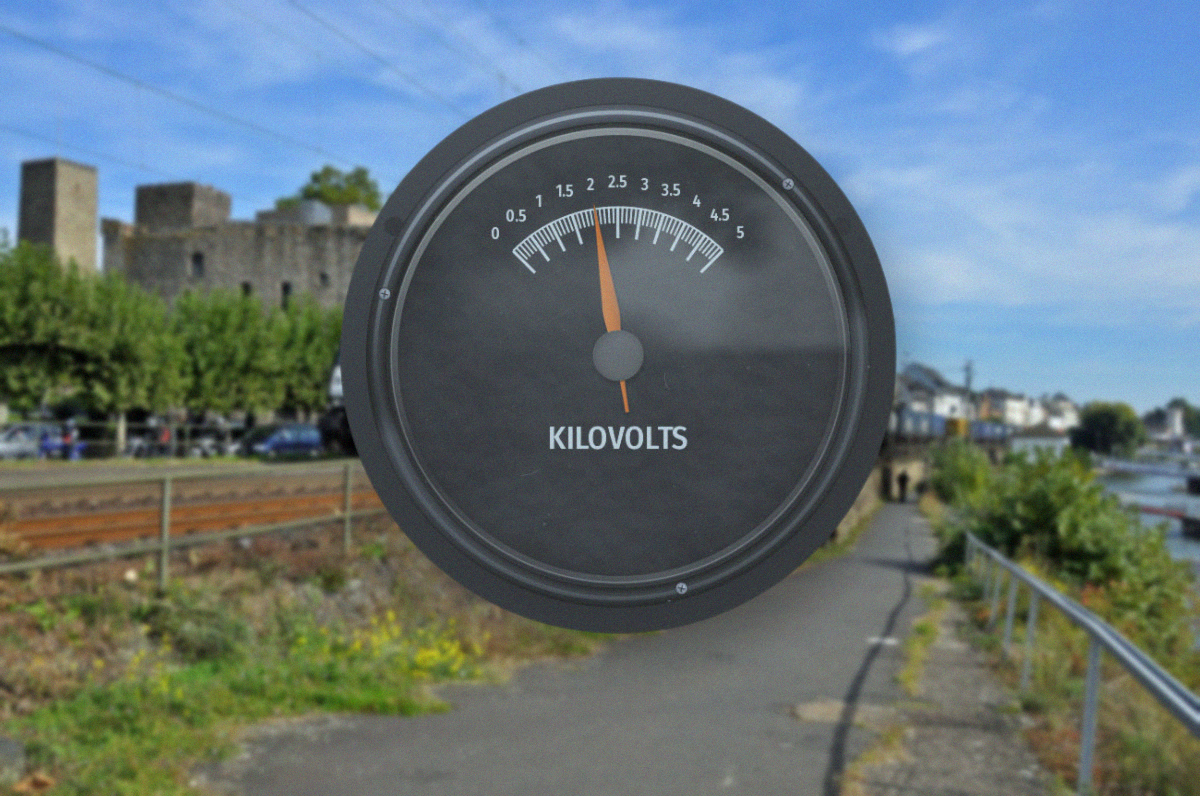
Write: 2 kV
